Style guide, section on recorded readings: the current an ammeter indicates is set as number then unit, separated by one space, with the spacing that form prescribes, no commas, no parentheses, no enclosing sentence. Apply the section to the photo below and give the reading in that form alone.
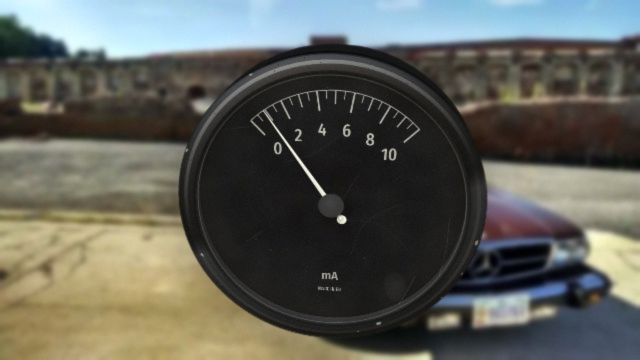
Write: 1 mA
